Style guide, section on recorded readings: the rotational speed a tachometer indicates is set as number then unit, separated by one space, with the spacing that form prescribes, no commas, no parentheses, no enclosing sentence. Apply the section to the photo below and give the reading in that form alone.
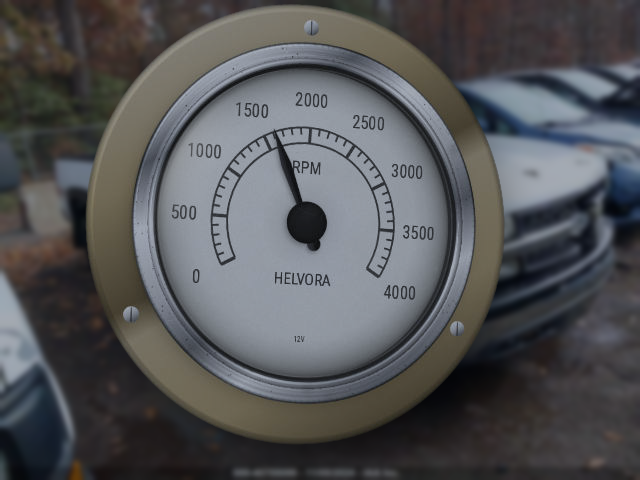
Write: 1600 rpm
